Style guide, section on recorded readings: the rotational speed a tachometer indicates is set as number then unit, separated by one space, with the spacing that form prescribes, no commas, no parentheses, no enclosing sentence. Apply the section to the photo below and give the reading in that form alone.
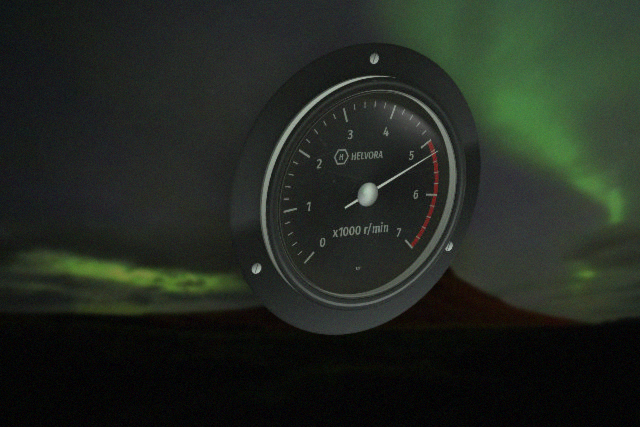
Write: 5200 rpm
